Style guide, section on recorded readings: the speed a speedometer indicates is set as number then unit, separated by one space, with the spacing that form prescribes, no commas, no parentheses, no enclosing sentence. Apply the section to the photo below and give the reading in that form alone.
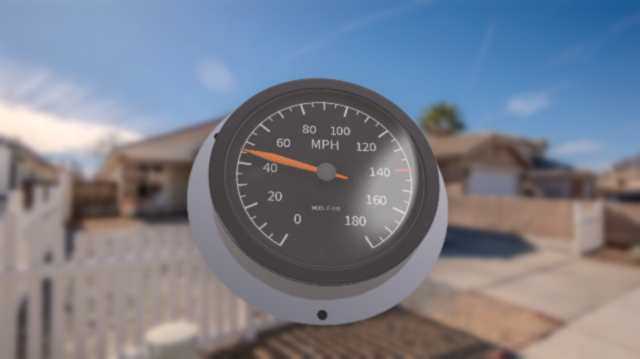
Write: 45 mph
